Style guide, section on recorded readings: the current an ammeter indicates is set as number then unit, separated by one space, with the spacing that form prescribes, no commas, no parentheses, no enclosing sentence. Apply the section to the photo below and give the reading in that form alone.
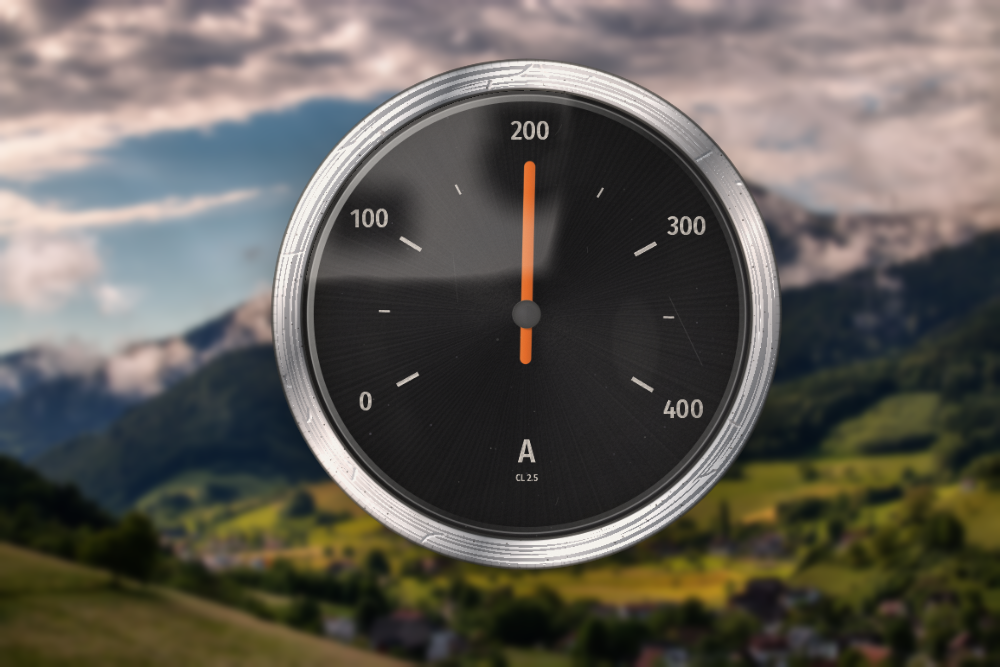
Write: 200 A
